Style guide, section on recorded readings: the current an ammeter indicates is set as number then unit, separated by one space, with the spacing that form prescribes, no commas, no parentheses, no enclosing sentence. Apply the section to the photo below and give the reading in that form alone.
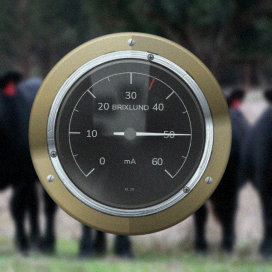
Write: 50 mA
